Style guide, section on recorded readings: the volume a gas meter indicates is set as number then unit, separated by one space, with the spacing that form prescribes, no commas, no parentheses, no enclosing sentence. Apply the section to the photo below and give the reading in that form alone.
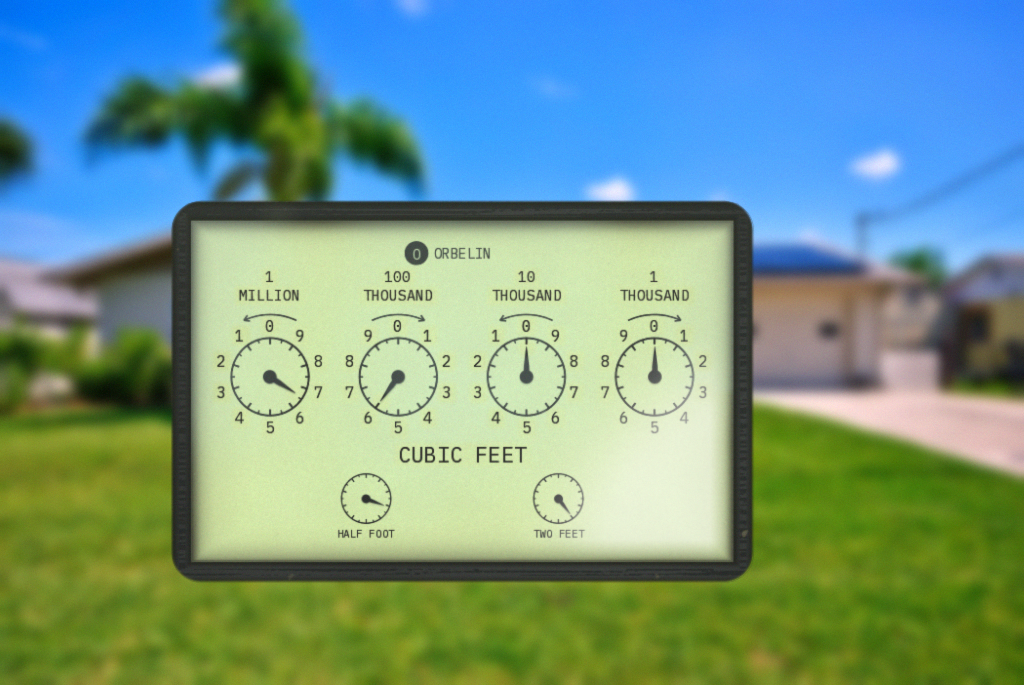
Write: 660000 ft³
